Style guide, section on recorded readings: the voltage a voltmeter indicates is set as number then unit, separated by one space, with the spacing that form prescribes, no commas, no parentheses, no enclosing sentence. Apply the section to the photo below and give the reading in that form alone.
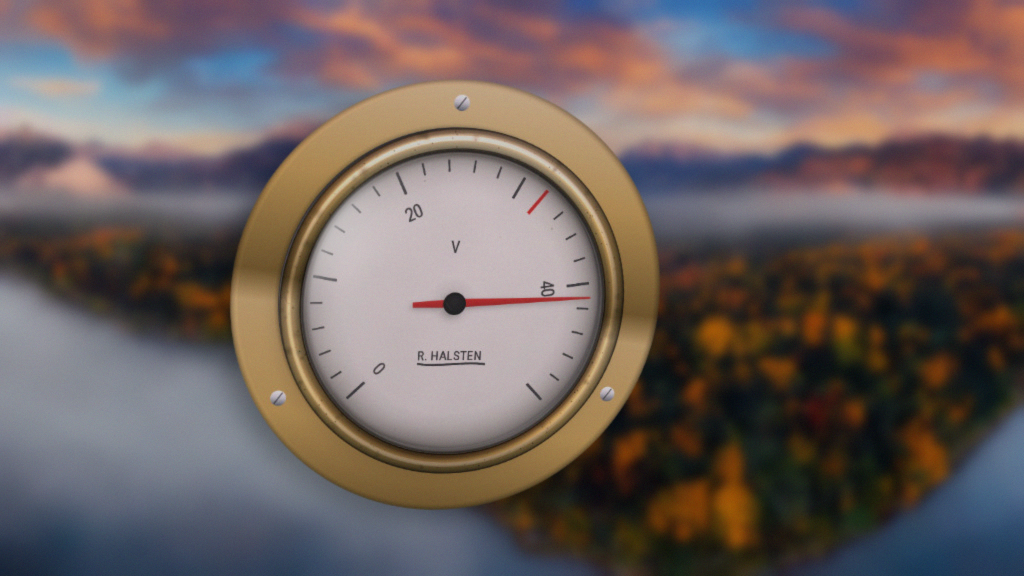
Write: 41 V
